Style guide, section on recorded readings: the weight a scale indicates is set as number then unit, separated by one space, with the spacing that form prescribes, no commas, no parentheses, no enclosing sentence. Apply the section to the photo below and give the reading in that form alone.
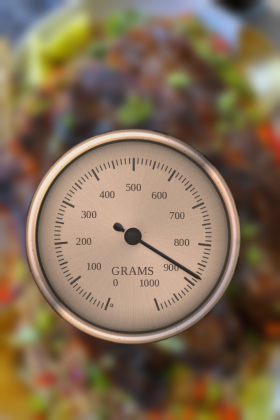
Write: 880 g
